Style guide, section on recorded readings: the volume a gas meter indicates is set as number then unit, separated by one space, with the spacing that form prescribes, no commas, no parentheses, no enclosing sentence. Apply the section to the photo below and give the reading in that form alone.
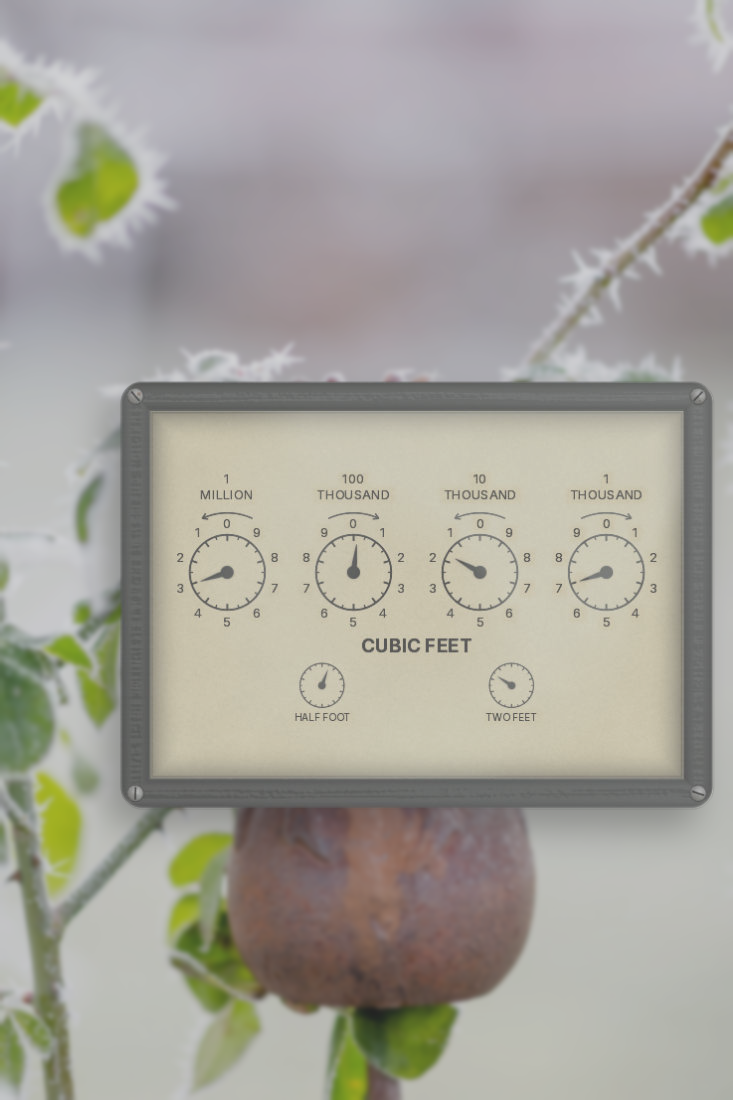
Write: 301700 ft³
